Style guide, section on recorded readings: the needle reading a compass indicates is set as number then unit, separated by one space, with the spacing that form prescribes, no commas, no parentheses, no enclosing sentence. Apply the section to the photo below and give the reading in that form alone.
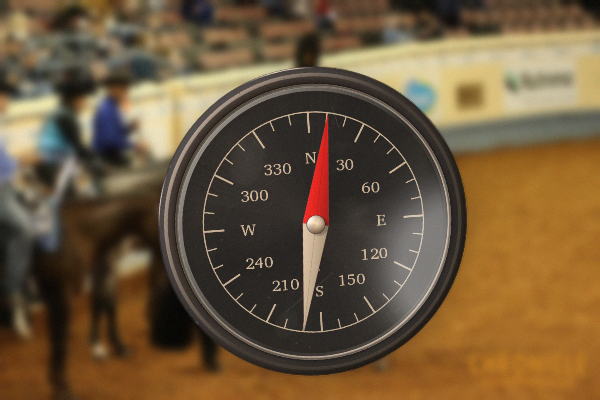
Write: 10 °
